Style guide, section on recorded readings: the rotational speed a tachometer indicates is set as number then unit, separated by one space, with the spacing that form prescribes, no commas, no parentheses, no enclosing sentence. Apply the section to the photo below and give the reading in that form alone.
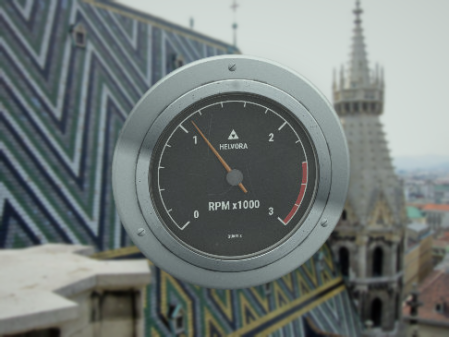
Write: 1100 rpm
